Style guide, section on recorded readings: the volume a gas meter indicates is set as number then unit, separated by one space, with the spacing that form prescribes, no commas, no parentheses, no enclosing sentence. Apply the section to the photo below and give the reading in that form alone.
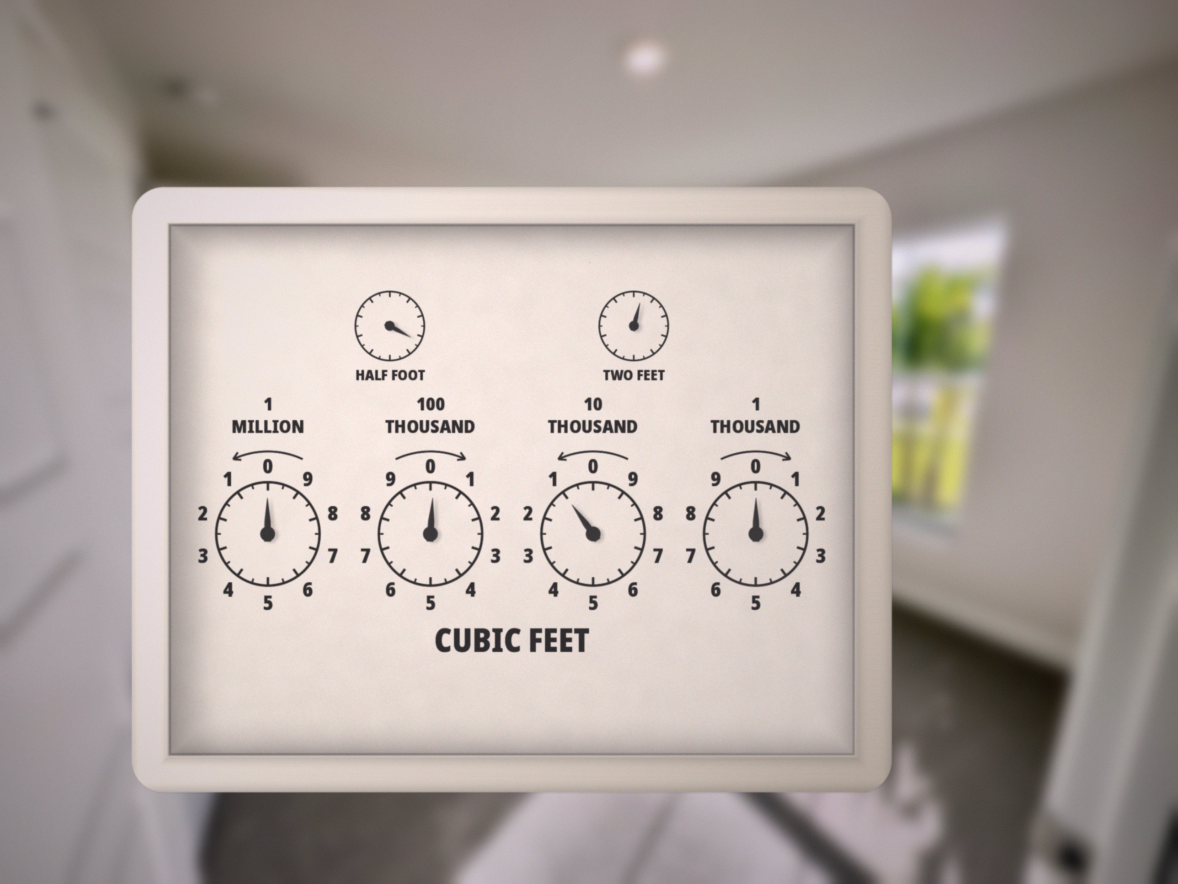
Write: 1000 ft³
